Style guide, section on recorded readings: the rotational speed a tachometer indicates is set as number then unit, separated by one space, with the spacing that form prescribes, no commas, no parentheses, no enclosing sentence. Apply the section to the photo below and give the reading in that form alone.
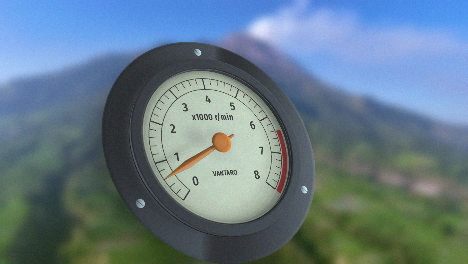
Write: 600 rpm
